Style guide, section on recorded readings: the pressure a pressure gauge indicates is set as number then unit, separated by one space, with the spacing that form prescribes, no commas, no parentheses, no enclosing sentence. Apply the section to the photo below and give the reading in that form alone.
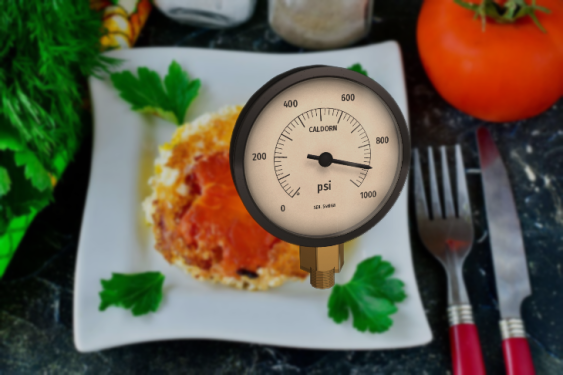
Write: 900 psi
